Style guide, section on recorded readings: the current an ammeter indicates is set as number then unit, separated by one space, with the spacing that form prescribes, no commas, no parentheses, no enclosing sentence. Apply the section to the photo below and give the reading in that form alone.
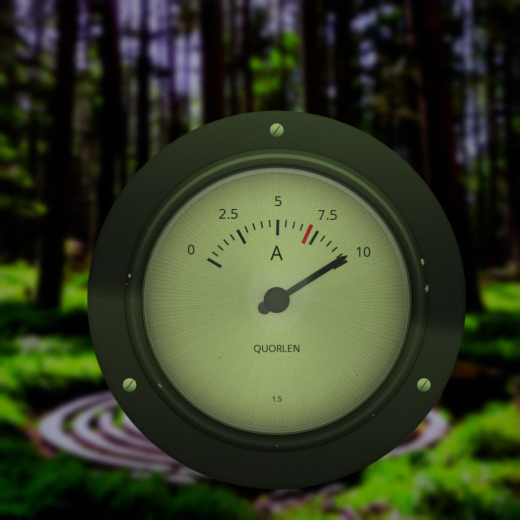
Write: 9.75 A
